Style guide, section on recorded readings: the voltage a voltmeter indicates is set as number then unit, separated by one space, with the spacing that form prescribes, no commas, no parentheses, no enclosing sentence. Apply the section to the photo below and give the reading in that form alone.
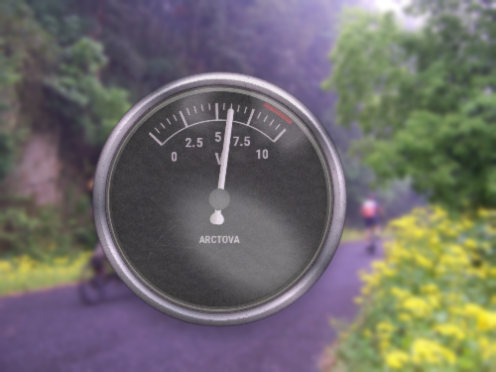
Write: 6 V
